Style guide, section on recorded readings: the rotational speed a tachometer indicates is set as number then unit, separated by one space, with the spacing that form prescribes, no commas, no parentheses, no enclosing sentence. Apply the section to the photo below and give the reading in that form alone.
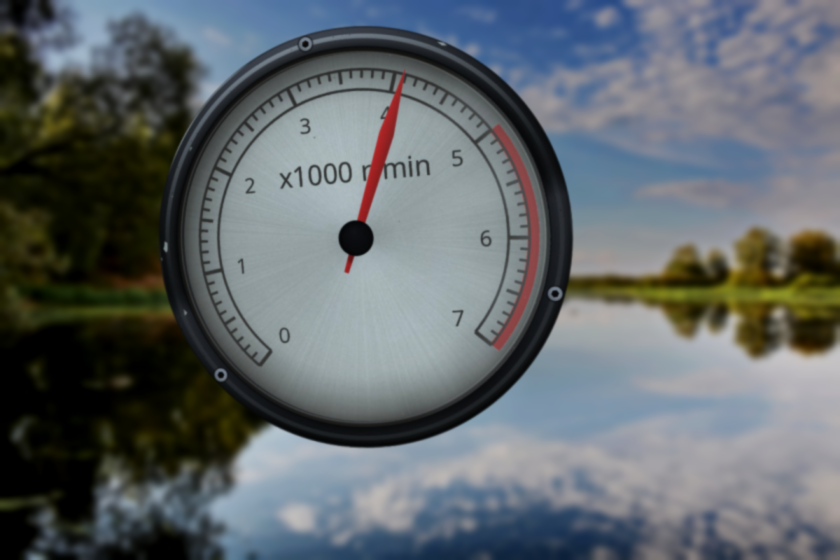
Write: 4100 rpm
